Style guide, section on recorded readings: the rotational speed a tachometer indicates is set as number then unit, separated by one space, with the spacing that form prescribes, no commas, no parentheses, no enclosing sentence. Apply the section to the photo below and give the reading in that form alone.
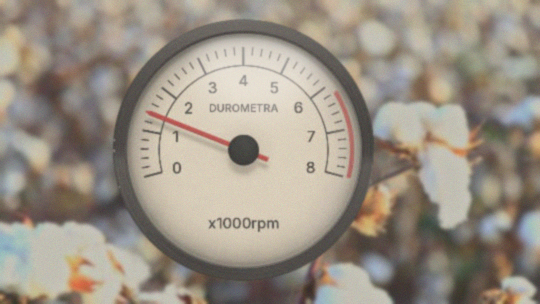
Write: 1400 rpm
